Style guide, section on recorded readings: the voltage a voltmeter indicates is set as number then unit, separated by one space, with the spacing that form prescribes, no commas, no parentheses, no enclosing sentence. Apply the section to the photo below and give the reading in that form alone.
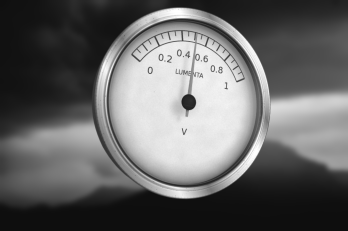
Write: 0.5 V
